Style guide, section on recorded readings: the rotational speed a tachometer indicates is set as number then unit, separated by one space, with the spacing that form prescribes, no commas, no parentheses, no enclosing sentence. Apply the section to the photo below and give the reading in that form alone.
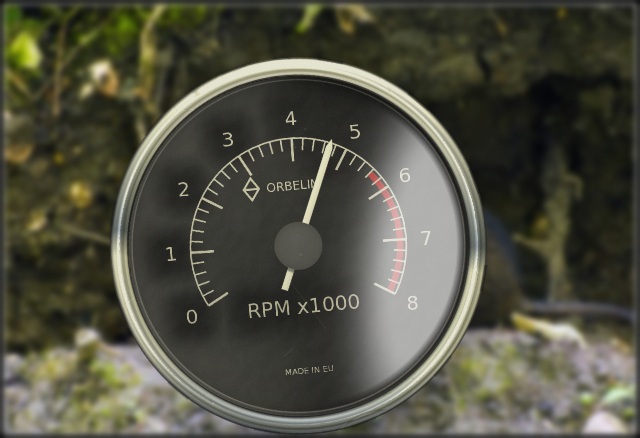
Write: 4700 rpm
